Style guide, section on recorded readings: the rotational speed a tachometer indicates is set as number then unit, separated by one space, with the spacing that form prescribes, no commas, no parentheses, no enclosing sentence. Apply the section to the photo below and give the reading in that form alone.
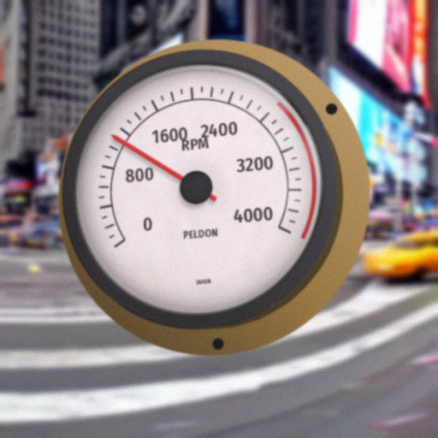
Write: 1100 rpm
